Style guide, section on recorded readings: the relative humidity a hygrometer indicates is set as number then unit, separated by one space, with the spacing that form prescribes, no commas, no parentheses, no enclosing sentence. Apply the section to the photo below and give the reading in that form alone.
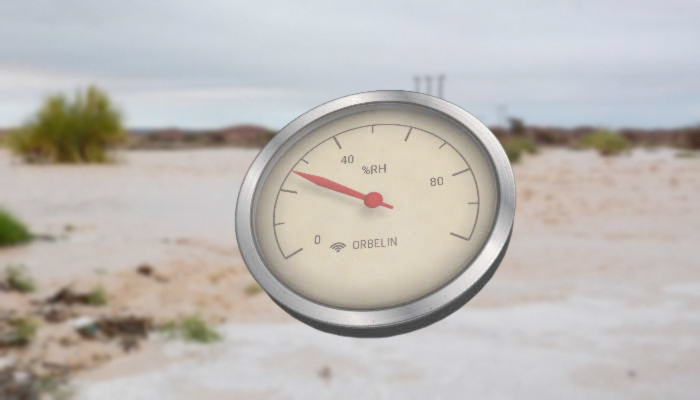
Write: 25 %
